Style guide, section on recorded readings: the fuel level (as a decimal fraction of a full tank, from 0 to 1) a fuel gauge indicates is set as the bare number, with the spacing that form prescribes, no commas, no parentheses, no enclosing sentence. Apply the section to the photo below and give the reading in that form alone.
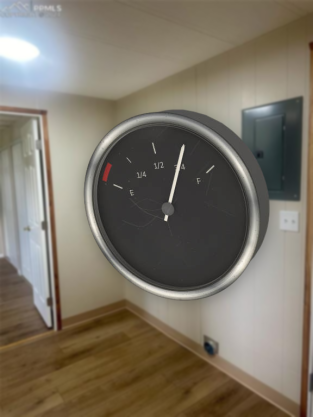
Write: 0.75
